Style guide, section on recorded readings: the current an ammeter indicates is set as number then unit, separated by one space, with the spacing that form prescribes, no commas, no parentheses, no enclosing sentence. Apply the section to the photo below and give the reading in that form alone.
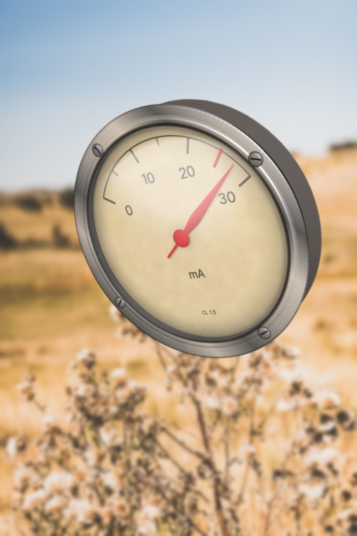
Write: 27.5 mA
